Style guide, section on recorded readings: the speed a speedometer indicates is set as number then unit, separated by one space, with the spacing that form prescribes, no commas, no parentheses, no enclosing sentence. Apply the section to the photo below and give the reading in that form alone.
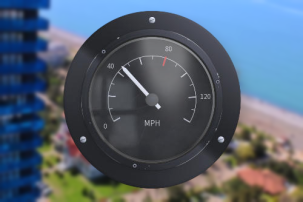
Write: 45 mph
